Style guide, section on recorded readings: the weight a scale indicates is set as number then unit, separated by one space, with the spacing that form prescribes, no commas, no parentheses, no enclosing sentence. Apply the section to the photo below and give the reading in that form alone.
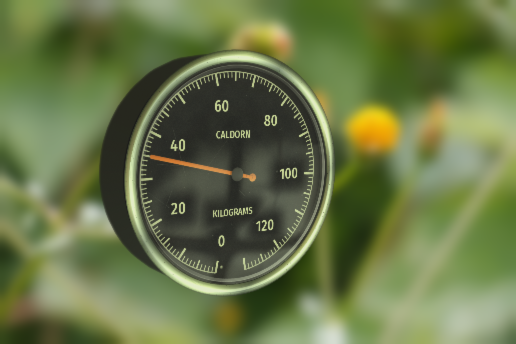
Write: 35 kg
